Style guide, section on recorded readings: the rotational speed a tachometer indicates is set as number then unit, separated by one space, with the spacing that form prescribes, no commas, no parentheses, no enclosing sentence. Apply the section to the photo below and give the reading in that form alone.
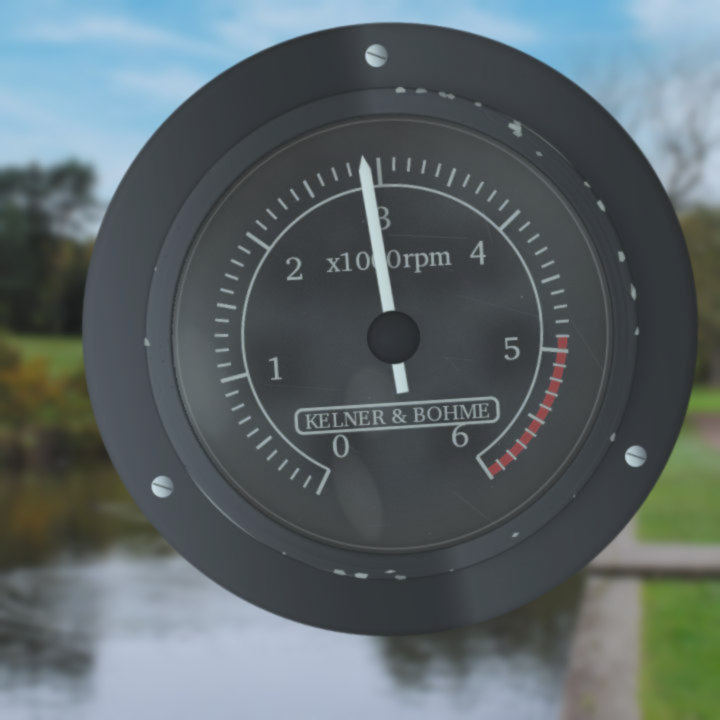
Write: 2900 rpm
